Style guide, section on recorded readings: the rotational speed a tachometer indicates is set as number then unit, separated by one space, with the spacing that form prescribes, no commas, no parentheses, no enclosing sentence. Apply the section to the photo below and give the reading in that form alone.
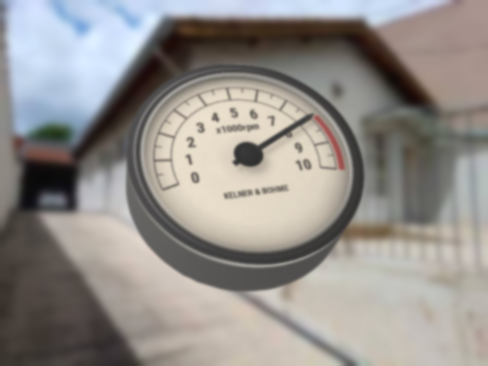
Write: 8000 rpm
